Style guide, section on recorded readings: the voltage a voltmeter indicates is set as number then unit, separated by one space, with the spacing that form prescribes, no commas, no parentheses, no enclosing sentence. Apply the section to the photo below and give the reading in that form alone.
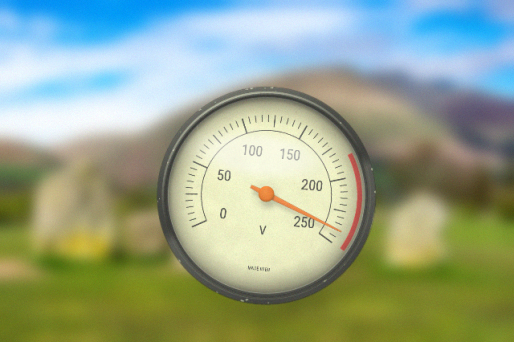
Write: 240 V
